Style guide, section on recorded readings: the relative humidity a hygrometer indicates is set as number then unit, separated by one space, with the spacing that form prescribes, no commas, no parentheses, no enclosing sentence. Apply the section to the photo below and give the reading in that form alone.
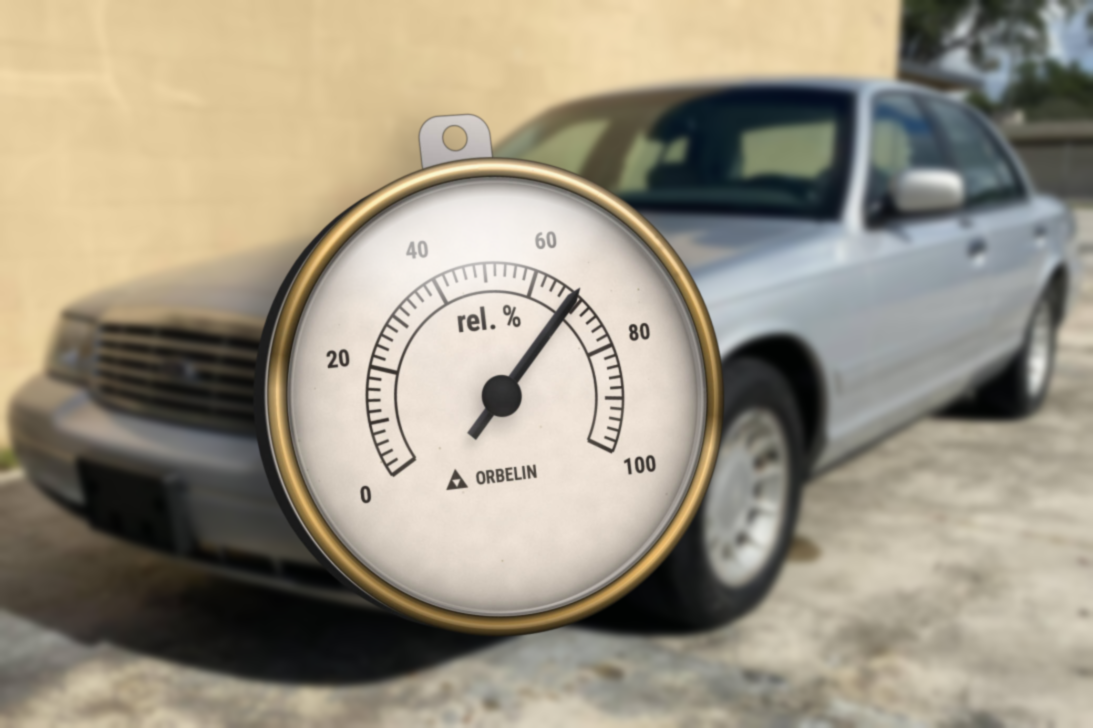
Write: 68 %
